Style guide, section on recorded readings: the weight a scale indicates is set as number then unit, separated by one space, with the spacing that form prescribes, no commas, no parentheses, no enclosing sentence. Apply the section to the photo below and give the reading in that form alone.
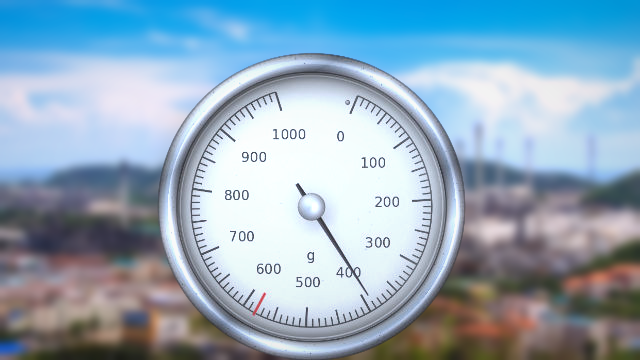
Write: 390 g
